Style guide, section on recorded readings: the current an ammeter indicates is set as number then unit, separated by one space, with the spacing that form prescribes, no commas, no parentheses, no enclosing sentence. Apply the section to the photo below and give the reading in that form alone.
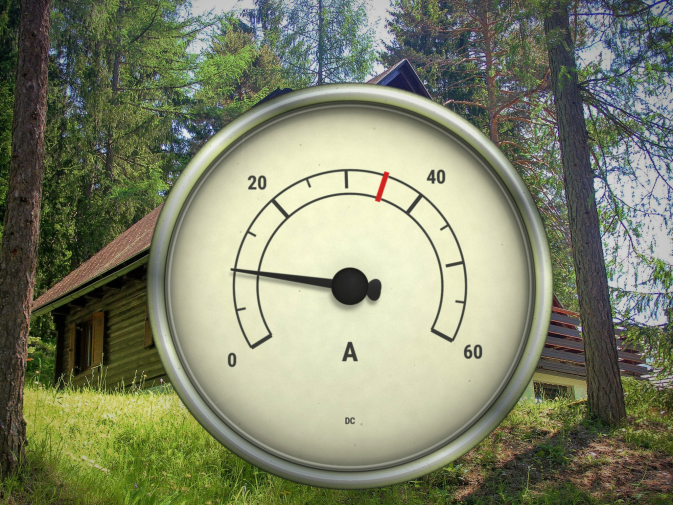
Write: 10 A
